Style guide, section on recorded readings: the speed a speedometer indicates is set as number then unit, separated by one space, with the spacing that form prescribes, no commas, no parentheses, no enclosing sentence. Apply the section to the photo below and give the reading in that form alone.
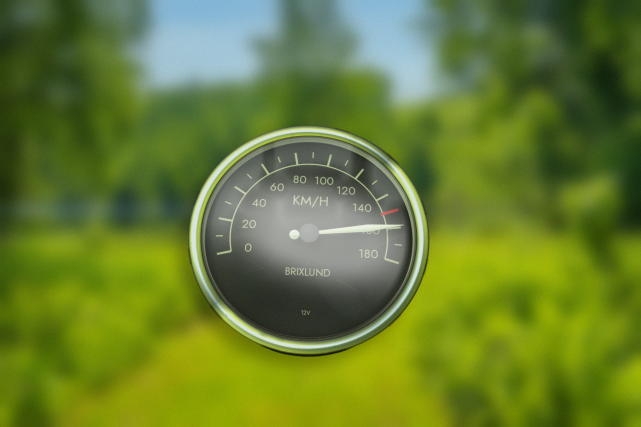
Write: 160 km/h
